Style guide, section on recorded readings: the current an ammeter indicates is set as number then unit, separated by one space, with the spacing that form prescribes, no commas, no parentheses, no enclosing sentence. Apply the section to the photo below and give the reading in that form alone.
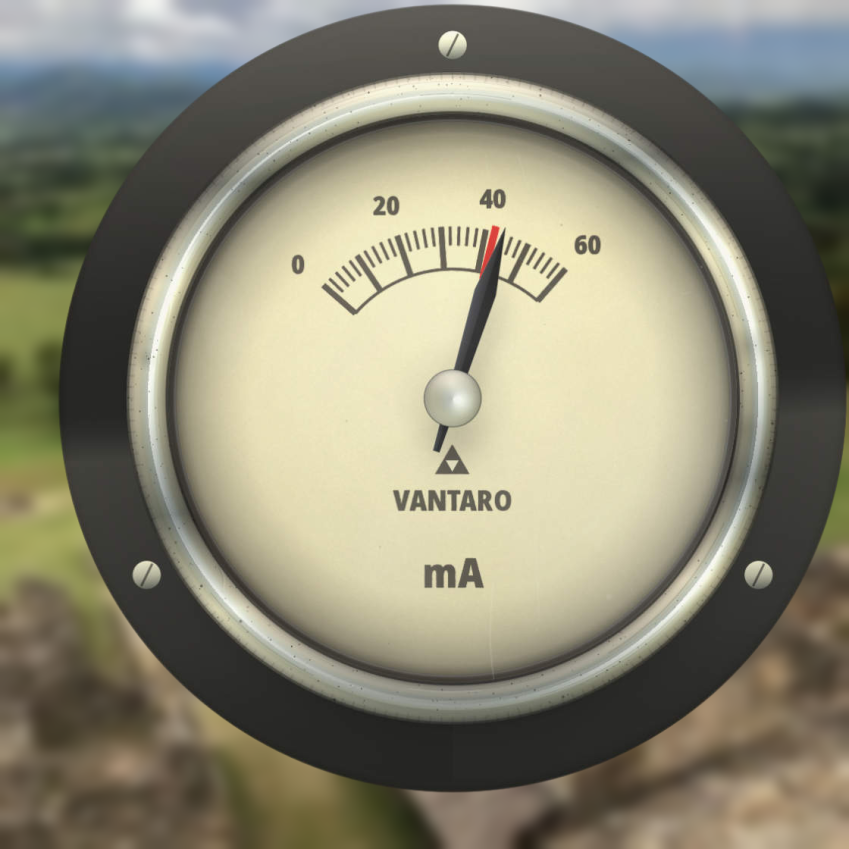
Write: 44 mA
